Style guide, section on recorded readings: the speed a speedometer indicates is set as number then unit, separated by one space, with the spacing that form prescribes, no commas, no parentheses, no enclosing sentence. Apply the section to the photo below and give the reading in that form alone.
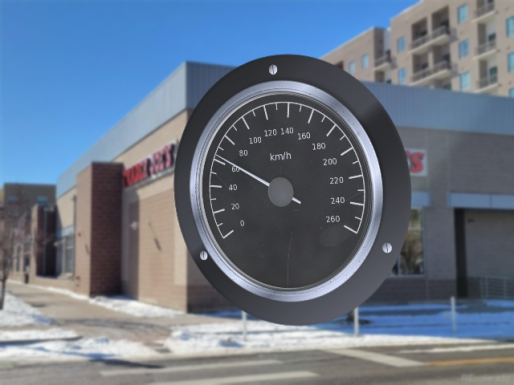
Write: 65 km/h
